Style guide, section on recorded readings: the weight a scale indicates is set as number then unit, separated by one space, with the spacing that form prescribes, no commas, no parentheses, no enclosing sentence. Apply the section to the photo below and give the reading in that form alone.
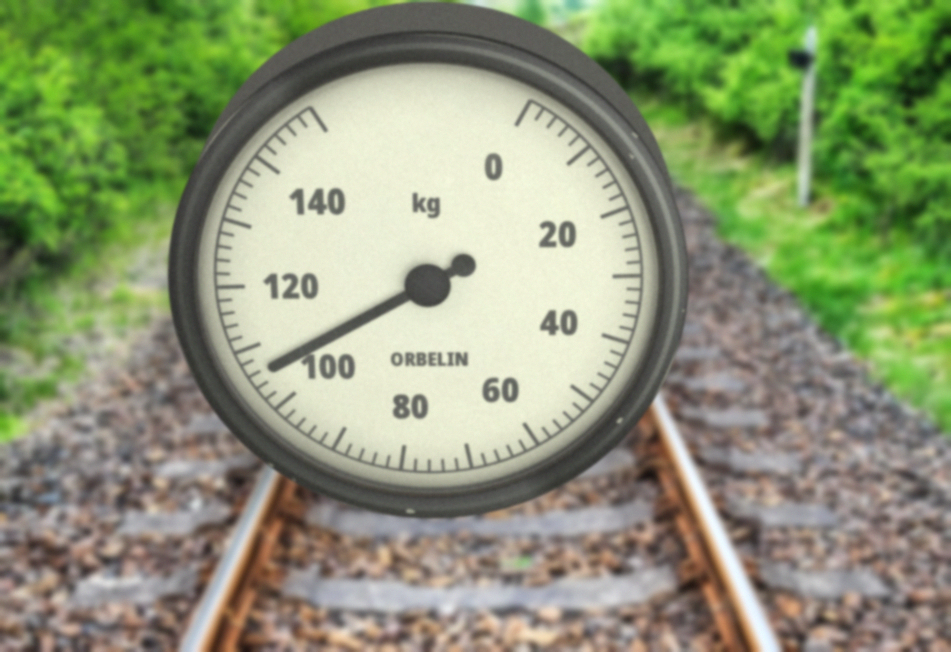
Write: 106 kg
